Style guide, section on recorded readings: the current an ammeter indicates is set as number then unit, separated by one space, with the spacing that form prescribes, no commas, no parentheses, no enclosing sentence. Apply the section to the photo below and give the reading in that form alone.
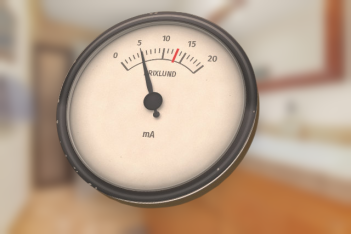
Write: 5 mA
